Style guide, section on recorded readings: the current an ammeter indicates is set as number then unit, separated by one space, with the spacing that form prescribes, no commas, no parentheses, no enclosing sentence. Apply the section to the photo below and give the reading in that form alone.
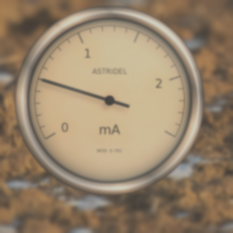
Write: 0.5 mA
